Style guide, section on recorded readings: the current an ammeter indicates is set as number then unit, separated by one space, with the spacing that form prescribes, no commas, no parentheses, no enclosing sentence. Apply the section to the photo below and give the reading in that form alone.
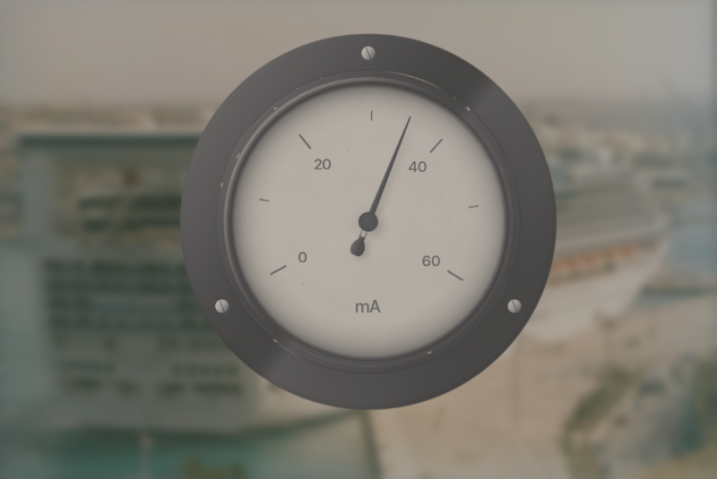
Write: 35 mA
